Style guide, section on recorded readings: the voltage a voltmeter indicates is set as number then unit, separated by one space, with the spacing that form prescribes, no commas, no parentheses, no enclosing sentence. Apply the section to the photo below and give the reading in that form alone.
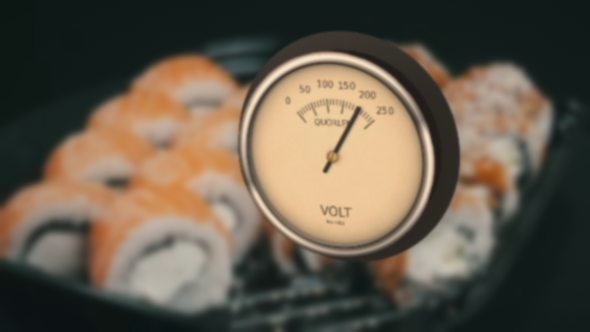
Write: 200 V
